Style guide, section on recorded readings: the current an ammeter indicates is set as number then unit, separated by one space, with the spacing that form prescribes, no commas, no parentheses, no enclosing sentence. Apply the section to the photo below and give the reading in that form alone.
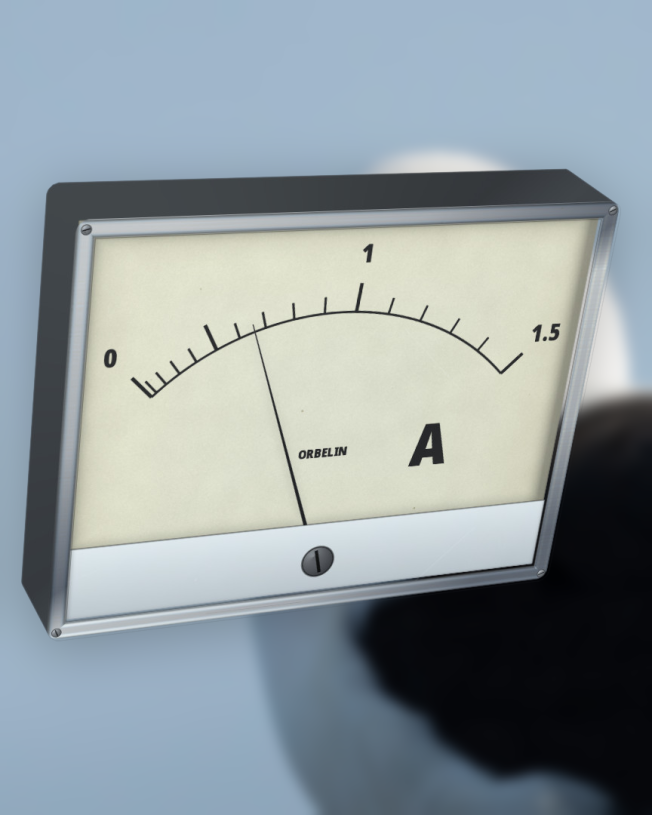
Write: 0.65 A
